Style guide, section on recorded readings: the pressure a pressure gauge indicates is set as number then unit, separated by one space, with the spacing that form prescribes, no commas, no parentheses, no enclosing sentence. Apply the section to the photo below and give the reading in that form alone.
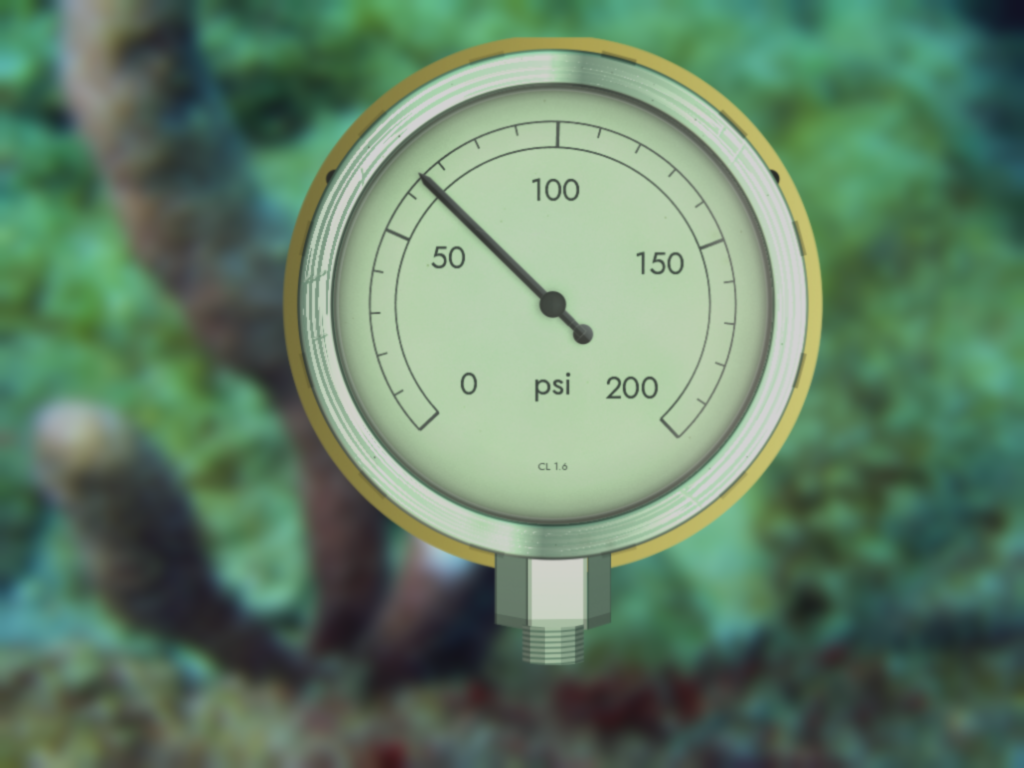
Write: 65 psi
